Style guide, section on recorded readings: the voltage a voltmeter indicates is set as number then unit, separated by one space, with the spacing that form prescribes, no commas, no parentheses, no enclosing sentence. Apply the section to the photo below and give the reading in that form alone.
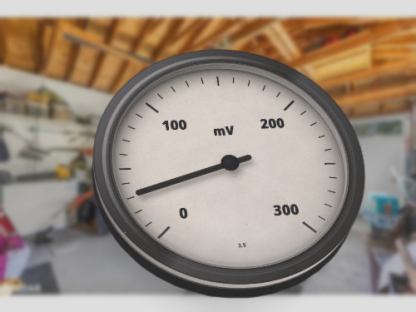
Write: 30 mV
